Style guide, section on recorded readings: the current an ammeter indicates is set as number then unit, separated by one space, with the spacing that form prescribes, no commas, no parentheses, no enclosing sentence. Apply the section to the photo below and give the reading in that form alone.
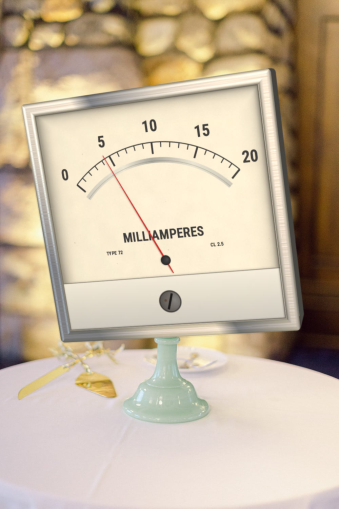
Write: 4.5 mA
